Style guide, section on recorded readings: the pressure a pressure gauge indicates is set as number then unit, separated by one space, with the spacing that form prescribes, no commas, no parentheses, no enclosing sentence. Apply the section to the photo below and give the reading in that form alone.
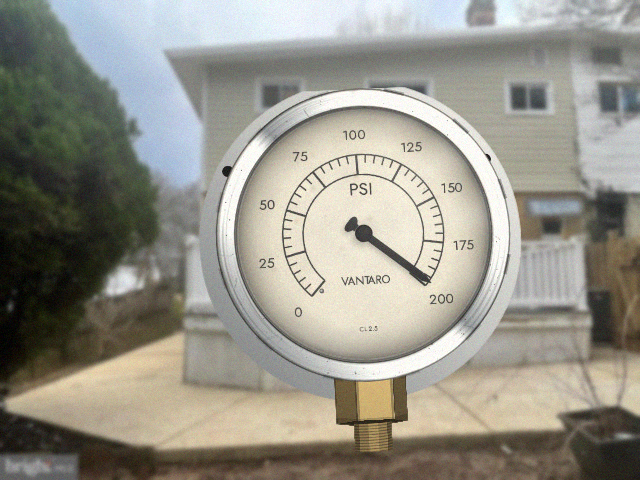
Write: 197.5 psi
